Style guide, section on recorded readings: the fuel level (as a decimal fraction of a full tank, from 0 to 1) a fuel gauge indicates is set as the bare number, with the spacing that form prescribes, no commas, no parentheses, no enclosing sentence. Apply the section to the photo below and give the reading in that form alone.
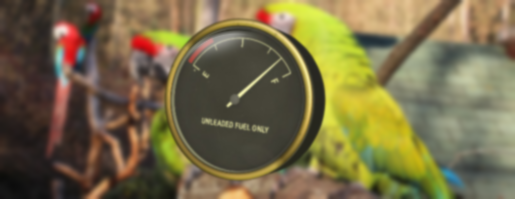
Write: 0.875
